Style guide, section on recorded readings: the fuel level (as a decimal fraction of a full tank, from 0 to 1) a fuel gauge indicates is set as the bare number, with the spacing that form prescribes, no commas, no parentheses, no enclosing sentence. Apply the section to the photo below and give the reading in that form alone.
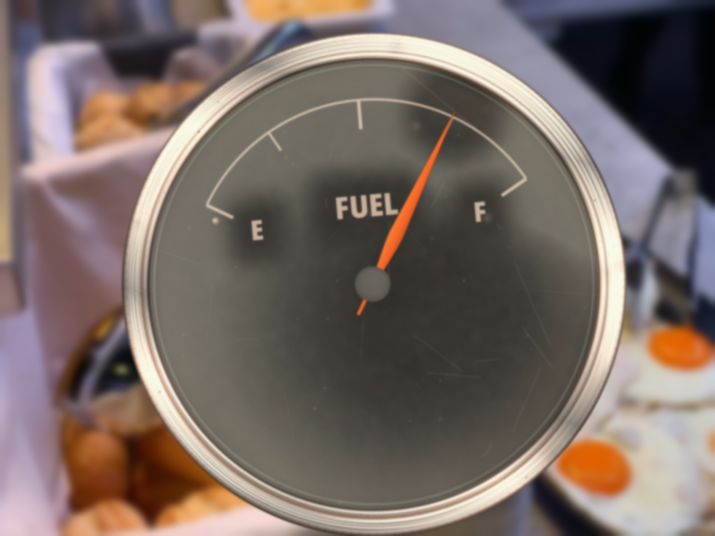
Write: 0.75
